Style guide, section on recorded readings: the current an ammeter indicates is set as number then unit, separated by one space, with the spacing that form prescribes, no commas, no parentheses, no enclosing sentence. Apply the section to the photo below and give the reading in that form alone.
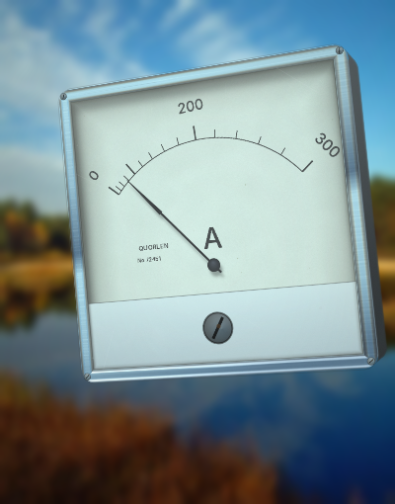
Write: 80 A
